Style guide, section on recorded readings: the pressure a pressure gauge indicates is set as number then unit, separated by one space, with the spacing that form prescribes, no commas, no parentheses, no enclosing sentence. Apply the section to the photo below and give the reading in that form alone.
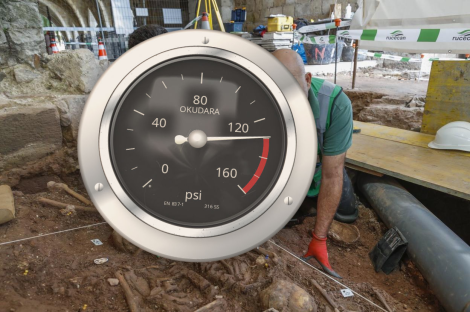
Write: 130 psi
